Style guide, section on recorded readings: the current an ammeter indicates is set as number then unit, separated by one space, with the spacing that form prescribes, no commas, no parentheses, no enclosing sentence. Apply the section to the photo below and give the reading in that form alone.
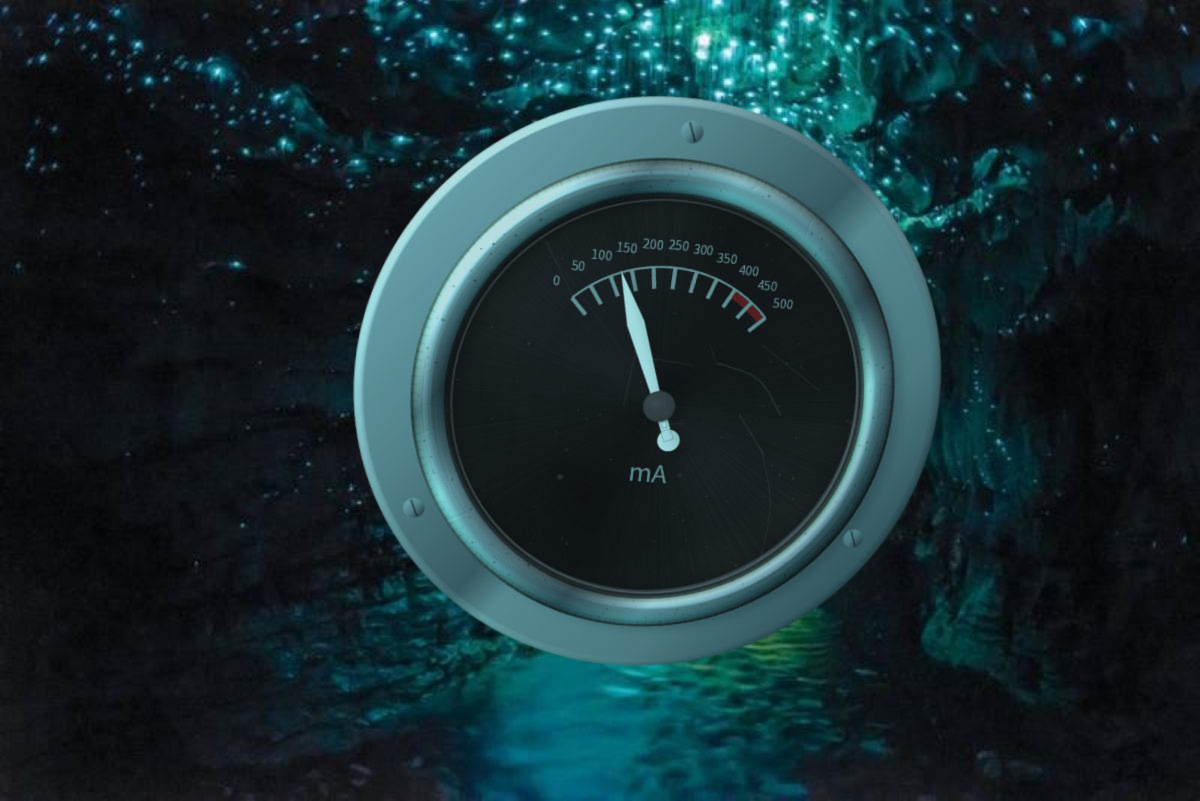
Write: 125 mA
